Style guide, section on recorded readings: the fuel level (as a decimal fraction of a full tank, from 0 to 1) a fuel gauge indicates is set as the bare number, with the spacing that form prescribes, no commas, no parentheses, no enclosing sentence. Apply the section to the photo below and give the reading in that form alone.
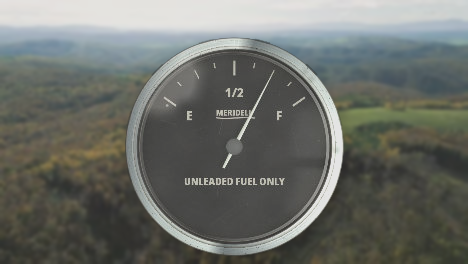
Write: 0.75
